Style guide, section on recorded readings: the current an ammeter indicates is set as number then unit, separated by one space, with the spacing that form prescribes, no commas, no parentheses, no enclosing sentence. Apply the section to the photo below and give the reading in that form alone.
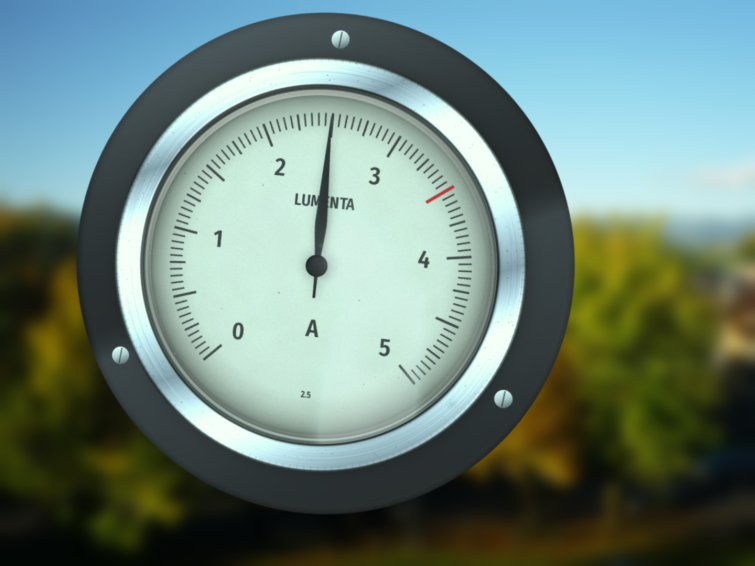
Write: 2.5 A
